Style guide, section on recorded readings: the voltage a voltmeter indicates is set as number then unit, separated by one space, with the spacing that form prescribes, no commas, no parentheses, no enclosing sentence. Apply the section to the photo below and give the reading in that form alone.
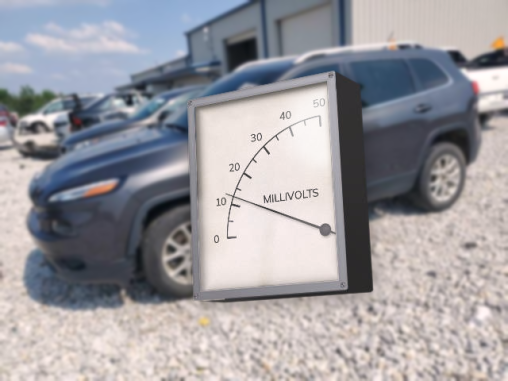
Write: 12.5 mV
